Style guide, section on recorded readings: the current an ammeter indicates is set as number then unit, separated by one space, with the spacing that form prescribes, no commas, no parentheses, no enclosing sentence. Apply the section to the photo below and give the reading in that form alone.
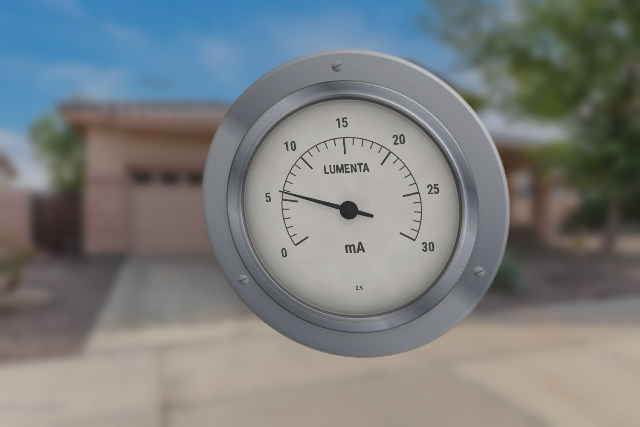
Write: 6 mA
